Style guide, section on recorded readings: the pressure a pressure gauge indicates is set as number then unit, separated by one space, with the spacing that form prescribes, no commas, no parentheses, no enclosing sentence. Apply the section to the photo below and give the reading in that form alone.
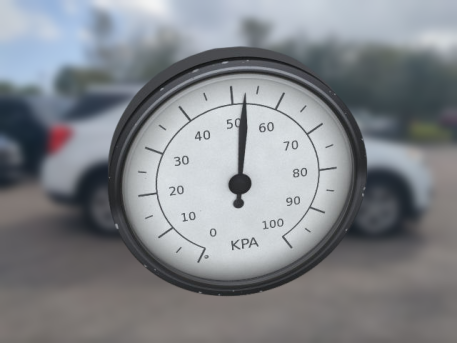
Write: 52.5 kPa
